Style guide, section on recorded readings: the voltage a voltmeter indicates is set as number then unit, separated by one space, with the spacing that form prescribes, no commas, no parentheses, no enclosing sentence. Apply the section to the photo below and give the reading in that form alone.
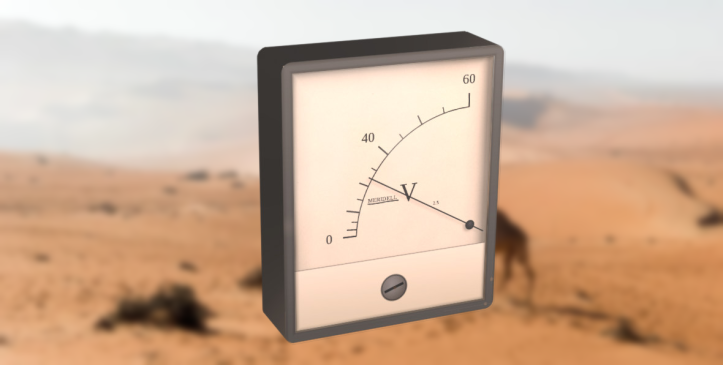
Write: 32.5 V
